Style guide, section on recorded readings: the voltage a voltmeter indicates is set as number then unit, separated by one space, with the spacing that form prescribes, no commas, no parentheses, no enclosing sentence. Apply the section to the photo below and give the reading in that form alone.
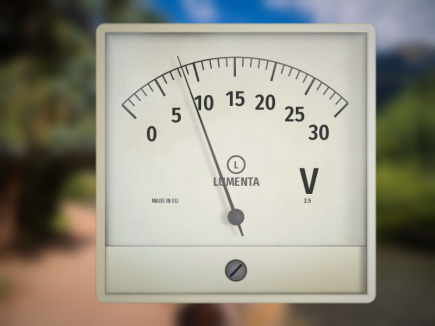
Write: 8.5 V
